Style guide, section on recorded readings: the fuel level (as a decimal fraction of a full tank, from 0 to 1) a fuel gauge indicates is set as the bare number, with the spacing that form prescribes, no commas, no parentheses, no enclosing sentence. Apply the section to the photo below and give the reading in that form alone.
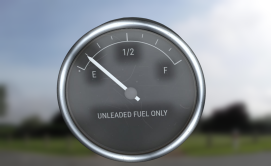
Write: 0.125
